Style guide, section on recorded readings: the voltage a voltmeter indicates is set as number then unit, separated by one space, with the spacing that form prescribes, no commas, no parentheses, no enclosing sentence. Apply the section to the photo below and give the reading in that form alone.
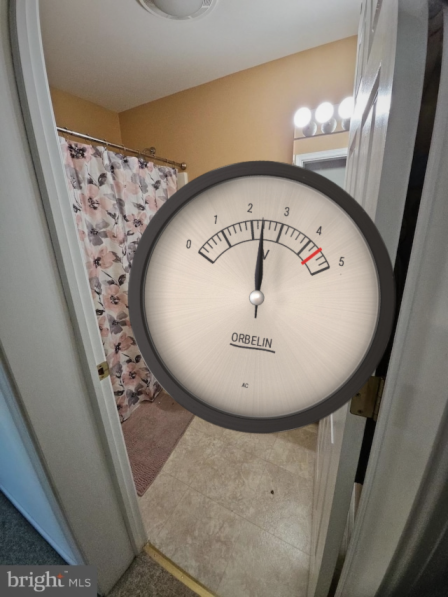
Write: 2.4 V
